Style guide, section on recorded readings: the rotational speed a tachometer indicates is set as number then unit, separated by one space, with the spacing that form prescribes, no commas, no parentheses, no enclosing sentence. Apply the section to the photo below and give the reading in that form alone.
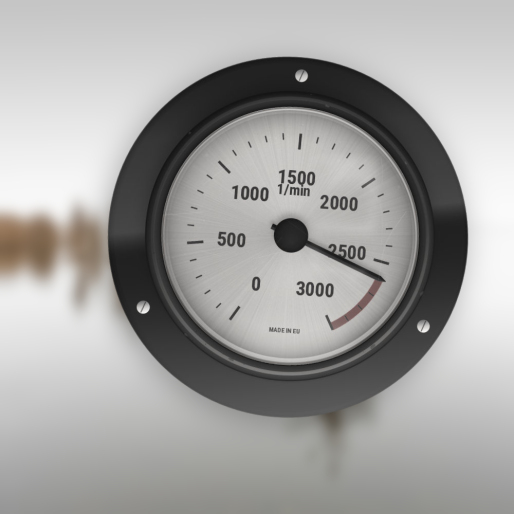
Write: 2600 rpm
